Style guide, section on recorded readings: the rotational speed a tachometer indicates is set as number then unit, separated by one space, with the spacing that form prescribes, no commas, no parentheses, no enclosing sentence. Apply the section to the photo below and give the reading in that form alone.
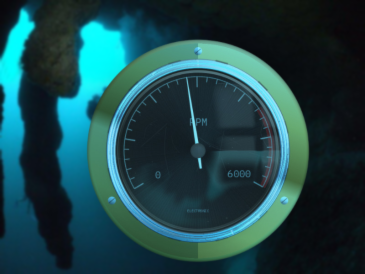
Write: 2800 rpm
